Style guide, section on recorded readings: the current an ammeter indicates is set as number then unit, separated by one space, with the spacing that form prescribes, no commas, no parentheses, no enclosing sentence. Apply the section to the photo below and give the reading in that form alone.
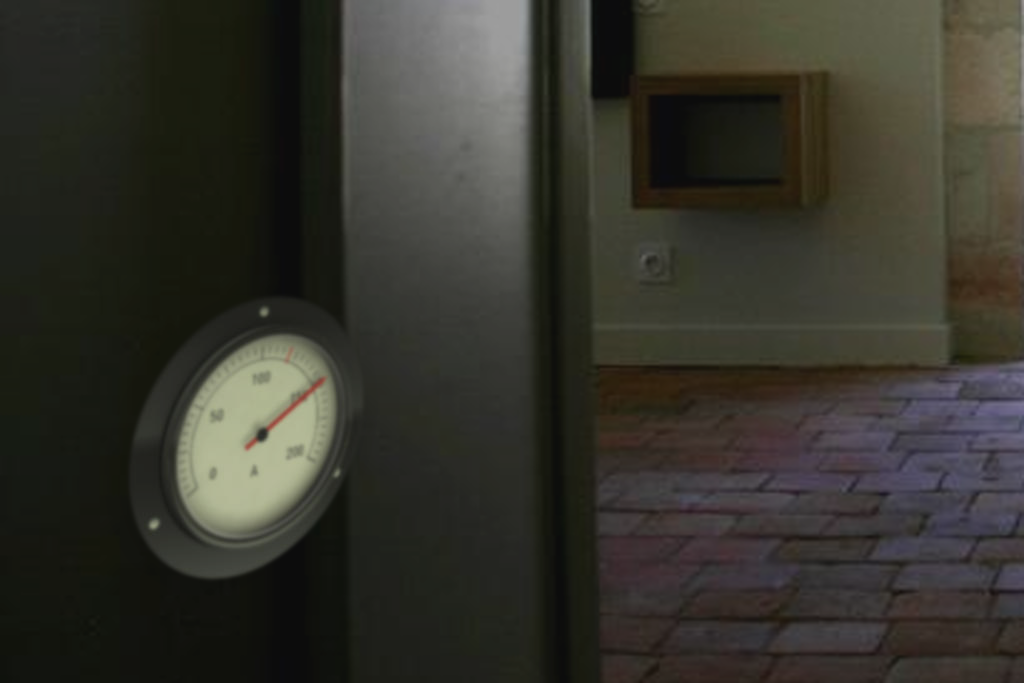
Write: 150 A
